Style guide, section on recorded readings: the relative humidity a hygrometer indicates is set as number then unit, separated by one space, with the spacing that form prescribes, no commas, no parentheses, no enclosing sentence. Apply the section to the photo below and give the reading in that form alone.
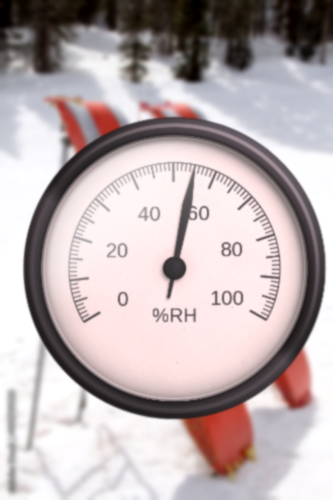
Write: 55 %
